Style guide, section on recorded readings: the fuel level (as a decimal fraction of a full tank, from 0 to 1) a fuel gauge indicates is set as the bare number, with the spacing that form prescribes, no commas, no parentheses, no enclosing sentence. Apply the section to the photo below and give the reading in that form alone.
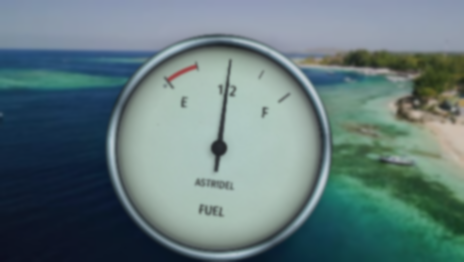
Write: 0.5
